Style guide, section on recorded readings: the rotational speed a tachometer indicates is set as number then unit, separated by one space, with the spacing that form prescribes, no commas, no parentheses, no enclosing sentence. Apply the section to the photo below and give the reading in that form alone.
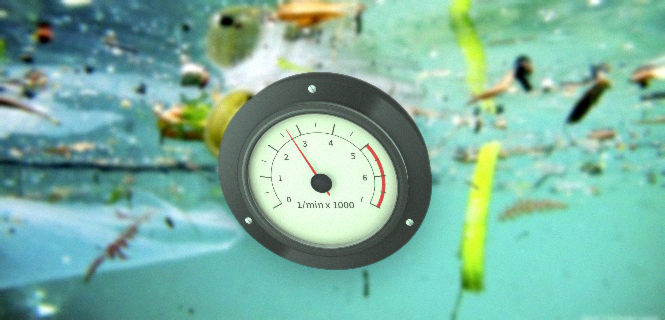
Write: 2750 rpm
